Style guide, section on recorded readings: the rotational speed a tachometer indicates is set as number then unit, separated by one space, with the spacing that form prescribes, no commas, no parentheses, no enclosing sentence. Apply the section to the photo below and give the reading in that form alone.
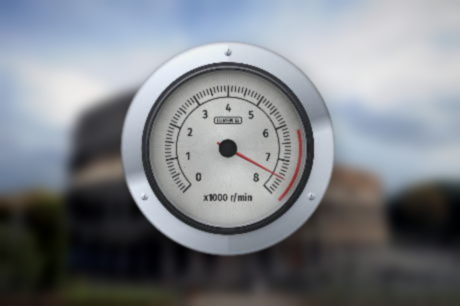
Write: 7500 rpm
